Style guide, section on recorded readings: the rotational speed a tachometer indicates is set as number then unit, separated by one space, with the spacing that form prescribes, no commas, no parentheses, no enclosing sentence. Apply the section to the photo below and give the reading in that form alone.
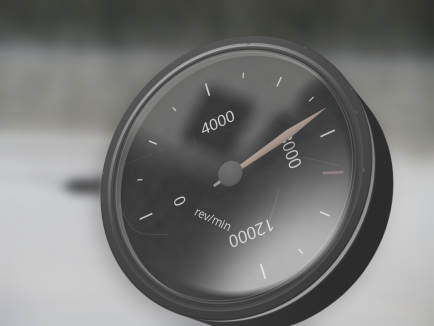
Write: 7500 rpm
